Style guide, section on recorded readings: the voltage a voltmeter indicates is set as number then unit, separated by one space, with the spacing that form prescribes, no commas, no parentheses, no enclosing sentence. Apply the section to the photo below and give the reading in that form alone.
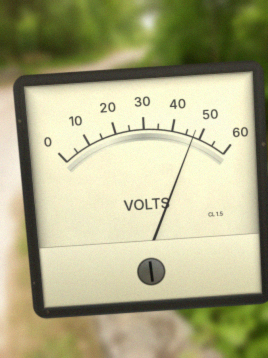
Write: 47.5 V
